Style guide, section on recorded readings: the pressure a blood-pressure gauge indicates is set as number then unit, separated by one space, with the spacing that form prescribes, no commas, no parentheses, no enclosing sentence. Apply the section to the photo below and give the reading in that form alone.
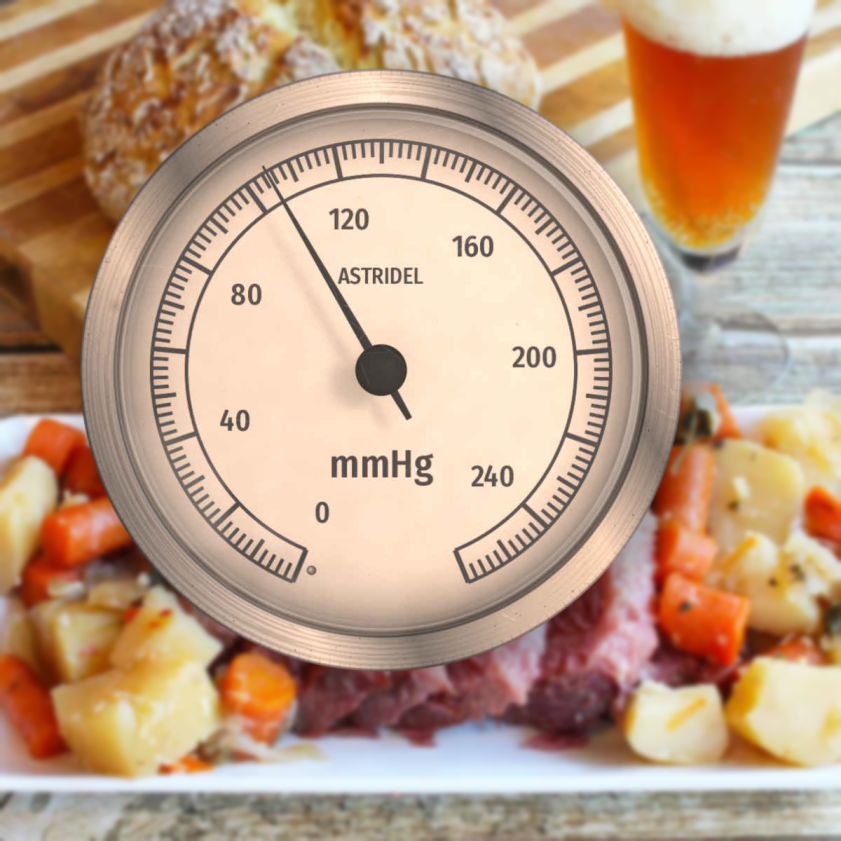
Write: 105 mmHg
